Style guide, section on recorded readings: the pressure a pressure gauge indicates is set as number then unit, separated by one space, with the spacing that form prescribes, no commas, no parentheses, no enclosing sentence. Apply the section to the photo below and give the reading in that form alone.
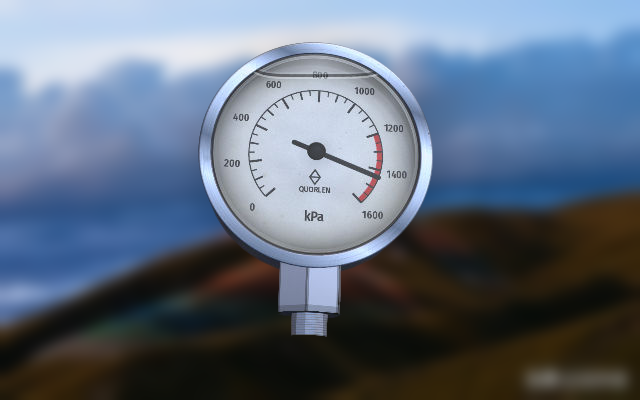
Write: 1450 kPa
